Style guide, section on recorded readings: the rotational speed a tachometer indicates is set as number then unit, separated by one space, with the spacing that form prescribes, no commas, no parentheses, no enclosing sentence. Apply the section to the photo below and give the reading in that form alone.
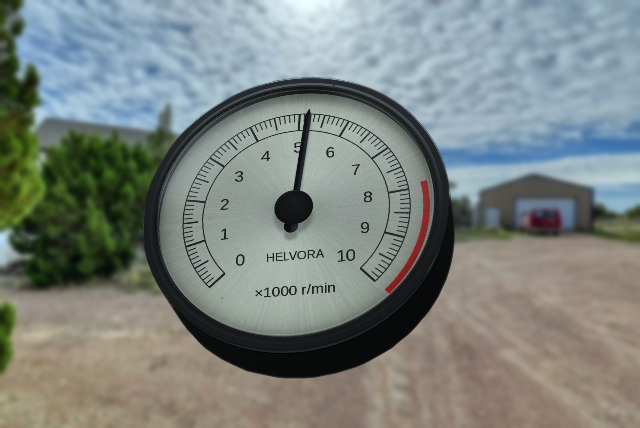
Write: 5200 rpm
